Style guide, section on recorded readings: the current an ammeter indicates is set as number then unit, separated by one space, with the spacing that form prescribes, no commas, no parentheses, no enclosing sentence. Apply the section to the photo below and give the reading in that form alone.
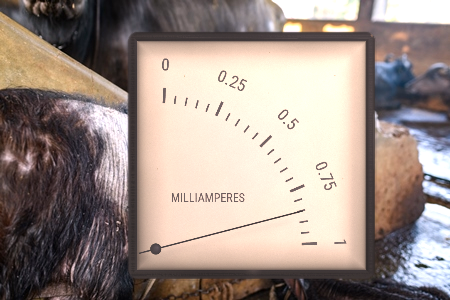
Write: 0.85 mA
